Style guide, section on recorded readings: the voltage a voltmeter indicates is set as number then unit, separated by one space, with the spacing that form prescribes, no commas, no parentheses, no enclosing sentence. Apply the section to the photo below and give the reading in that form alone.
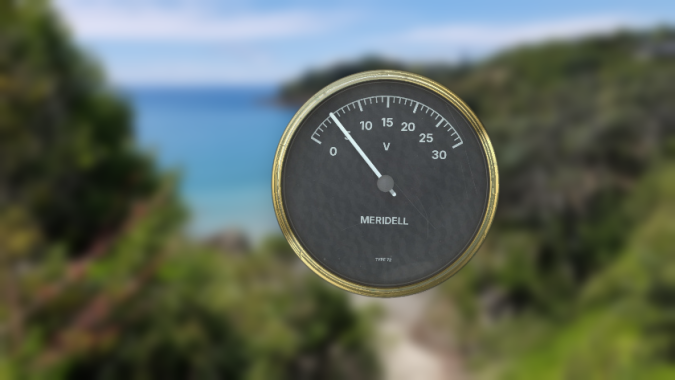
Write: 5 V
